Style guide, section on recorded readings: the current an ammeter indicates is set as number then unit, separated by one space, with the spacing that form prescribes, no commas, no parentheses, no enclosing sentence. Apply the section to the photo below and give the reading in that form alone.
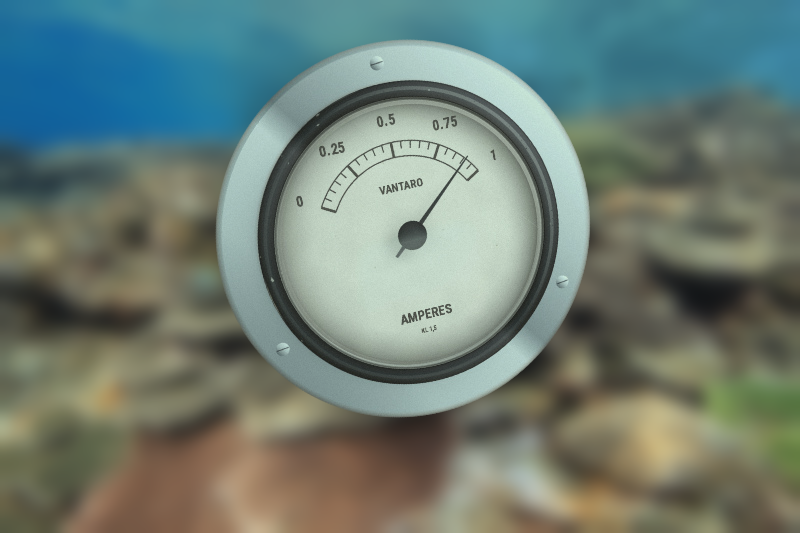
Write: 0.9 A
